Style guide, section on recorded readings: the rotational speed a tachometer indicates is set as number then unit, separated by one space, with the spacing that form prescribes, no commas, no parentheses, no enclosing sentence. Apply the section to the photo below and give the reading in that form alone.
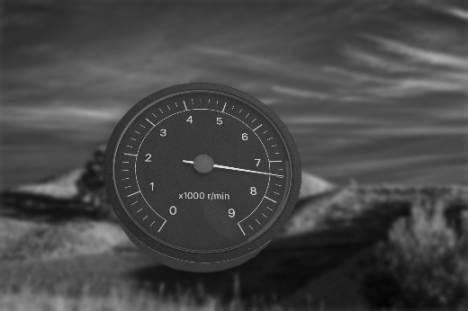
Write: 7400 rpm
